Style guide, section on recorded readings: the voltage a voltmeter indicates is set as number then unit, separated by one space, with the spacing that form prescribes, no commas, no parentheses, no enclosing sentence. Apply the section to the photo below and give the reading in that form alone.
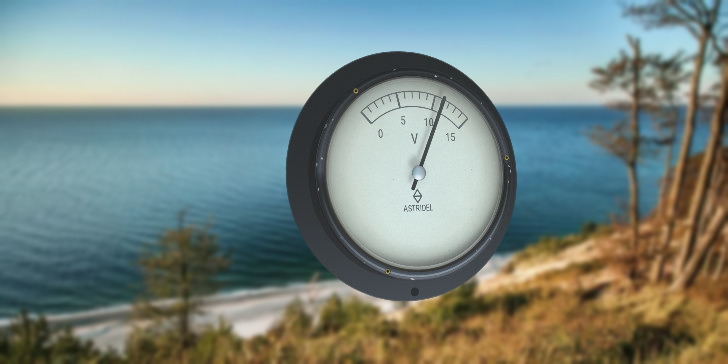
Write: 11 V
